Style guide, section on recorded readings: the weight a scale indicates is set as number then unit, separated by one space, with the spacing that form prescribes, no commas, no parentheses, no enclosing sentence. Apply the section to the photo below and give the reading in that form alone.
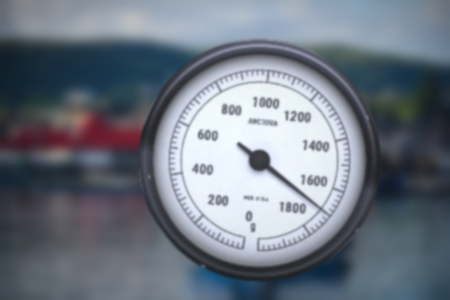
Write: 1700 g
